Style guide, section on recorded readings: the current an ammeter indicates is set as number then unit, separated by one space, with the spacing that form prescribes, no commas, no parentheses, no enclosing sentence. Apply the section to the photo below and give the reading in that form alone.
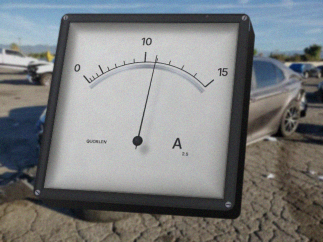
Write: 11 A
